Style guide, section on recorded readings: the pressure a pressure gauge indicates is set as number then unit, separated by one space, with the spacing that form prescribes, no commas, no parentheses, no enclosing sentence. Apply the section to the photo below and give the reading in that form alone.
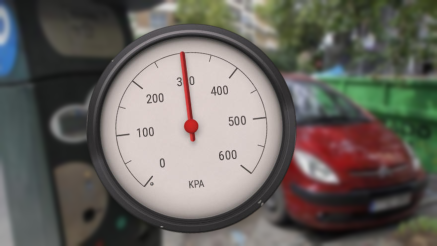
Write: 300 kPa
